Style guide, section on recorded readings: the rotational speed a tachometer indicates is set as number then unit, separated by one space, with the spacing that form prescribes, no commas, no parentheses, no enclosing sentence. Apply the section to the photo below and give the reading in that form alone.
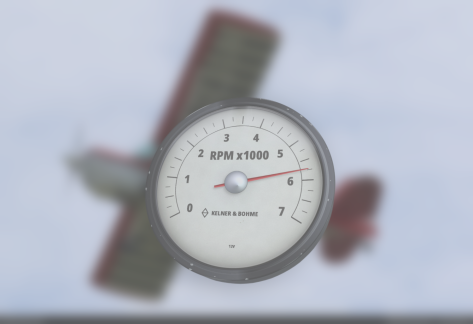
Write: 5750 rpm
